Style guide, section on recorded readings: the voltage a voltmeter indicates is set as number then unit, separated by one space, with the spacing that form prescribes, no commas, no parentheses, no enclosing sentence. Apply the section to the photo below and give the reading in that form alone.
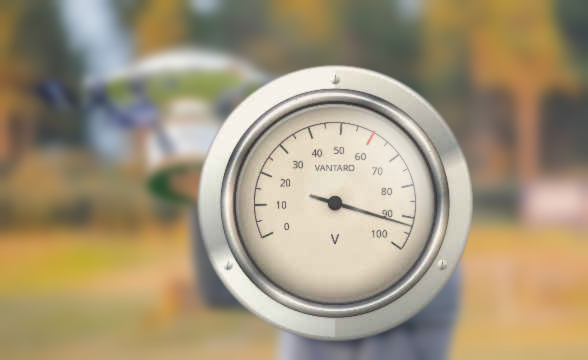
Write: 92.5 V
